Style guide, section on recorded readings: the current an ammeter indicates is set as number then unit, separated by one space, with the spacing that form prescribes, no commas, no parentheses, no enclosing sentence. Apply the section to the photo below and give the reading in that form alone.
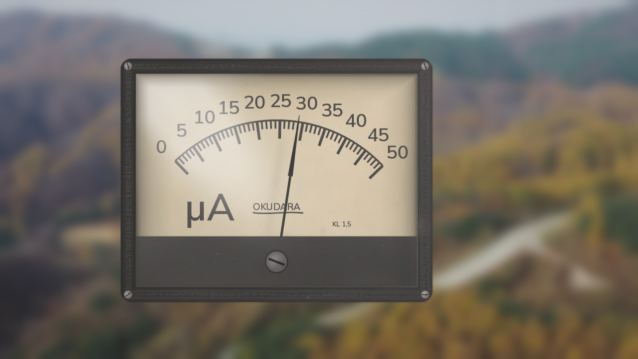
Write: 29 µA
